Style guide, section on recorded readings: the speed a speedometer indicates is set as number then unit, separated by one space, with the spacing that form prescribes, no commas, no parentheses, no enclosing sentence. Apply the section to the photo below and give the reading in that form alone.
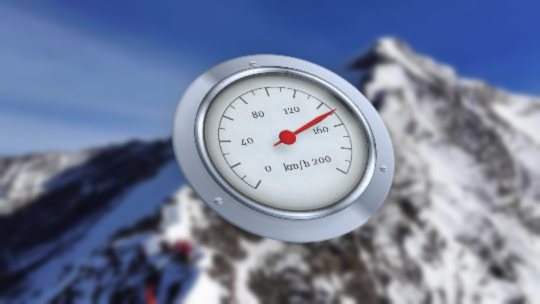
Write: 150 km/h
